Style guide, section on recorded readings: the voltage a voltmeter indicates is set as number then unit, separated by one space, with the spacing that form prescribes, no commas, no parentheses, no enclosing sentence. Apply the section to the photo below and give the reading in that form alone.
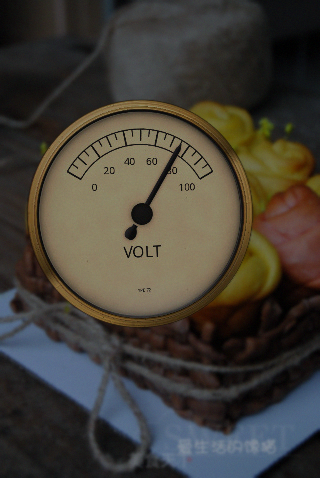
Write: 75 V
